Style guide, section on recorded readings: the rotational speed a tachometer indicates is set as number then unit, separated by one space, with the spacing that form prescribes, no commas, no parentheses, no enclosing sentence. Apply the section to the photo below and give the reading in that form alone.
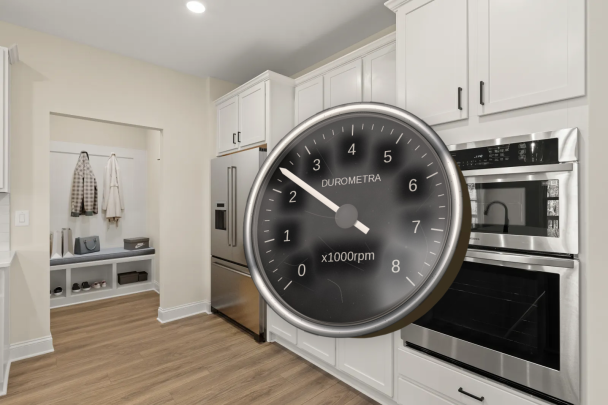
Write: 2400 rpm
